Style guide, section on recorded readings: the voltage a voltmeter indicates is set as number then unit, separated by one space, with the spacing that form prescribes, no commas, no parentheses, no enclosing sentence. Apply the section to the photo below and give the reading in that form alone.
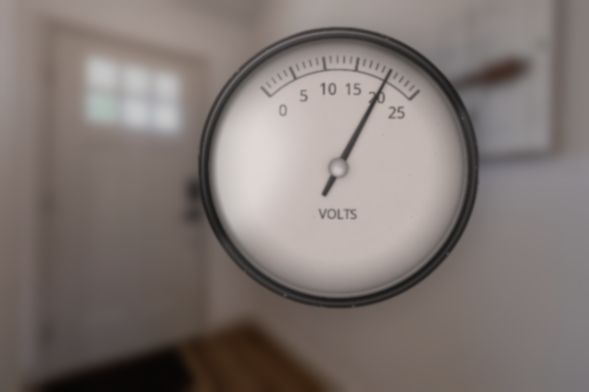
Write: 20 V
